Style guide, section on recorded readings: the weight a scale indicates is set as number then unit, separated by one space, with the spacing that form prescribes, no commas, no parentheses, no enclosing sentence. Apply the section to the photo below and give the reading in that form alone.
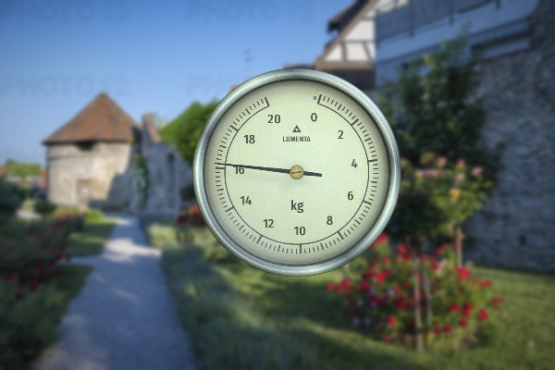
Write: 16.2 kg
